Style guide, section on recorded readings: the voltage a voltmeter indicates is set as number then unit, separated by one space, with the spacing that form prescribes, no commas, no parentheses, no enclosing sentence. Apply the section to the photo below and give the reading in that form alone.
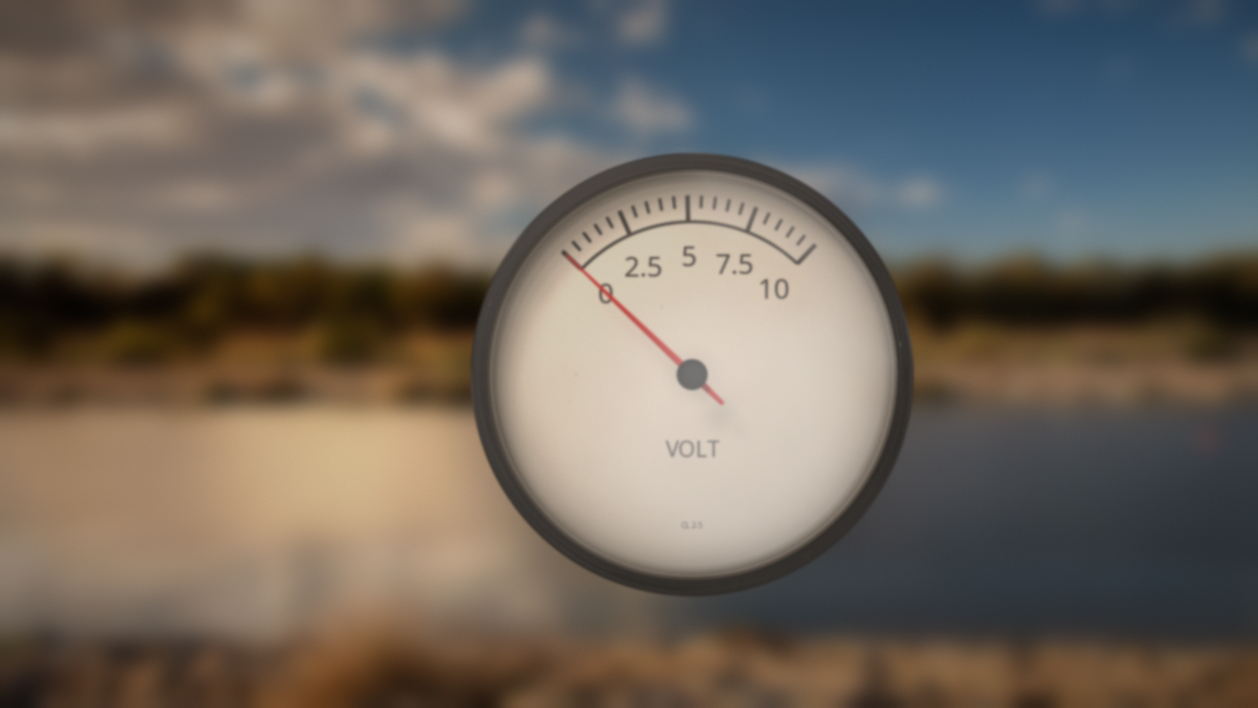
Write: 0 V
